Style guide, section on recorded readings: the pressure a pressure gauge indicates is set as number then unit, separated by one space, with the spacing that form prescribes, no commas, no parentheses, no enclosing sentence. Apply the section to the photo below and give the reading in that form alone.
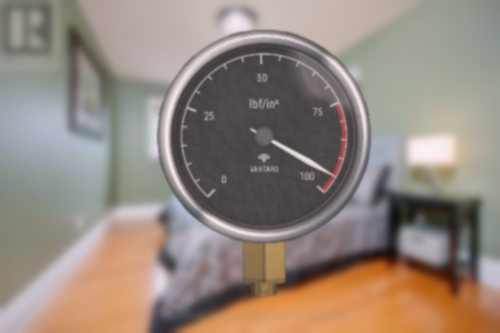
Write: 95 psi
